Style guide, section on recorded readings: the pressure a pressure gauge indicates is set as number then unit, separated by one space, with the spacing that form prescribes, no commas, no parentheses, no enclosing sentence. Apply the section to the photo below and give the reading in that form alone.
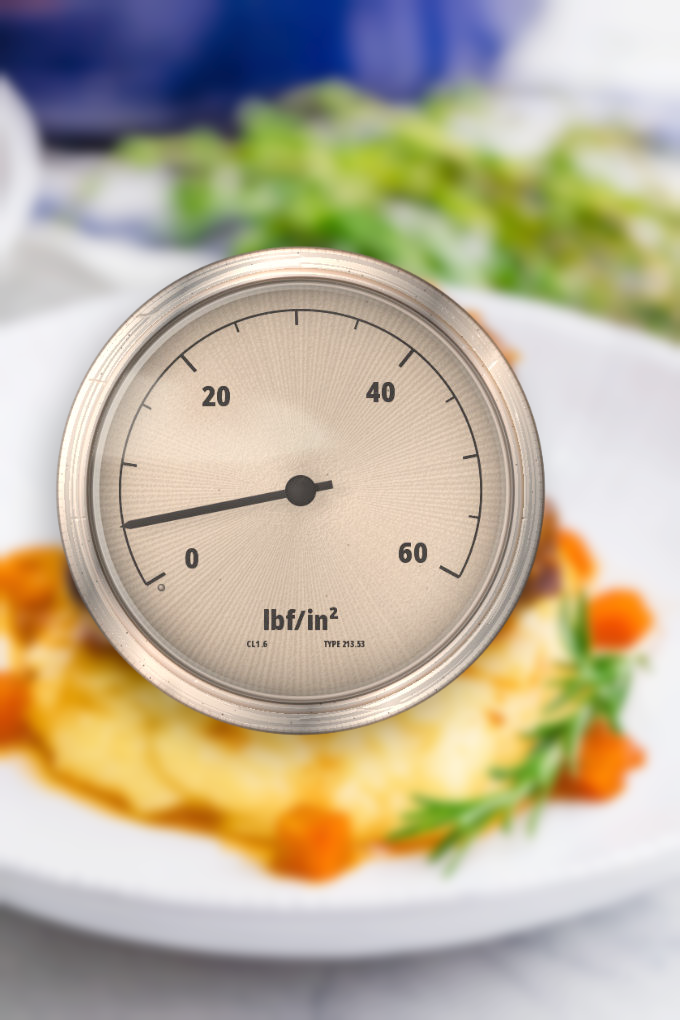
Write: 5 psi
